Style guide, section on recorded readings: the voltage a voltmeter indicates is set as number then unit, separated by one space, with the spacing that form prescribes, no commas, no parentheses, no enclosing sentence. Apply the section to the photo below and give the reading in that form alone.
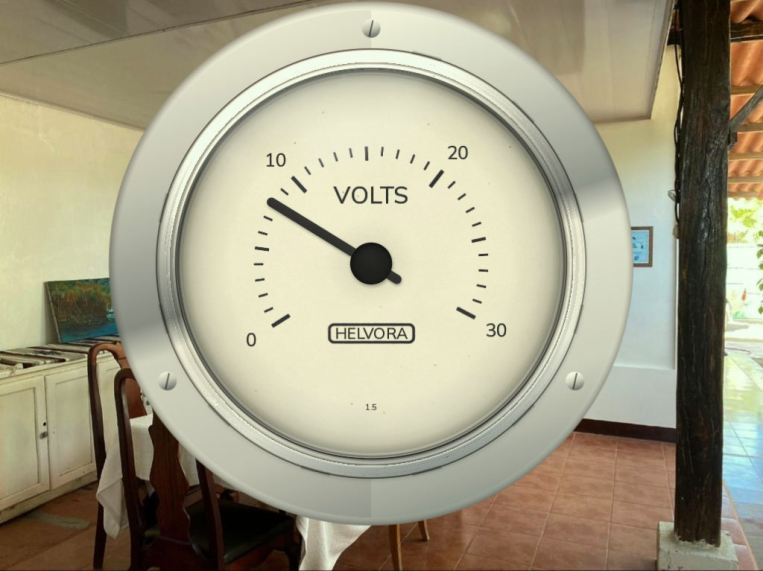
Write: 8 V
